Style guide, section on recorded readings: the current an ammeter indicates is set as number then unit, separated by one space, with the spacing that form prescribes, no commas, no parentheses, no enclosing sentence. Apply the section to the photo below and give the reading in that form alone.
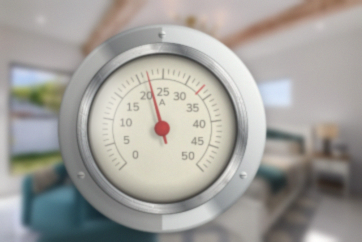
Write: 22 A
